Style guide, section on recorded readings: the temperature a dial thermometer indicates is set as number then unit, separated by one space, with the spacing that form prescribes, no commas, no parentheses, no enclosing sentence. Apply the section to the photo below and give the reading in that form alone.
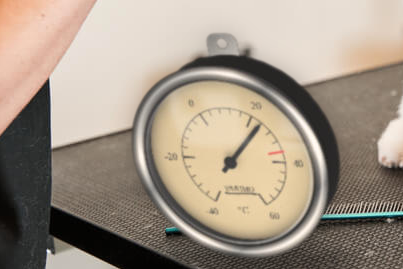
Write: 24 °C
